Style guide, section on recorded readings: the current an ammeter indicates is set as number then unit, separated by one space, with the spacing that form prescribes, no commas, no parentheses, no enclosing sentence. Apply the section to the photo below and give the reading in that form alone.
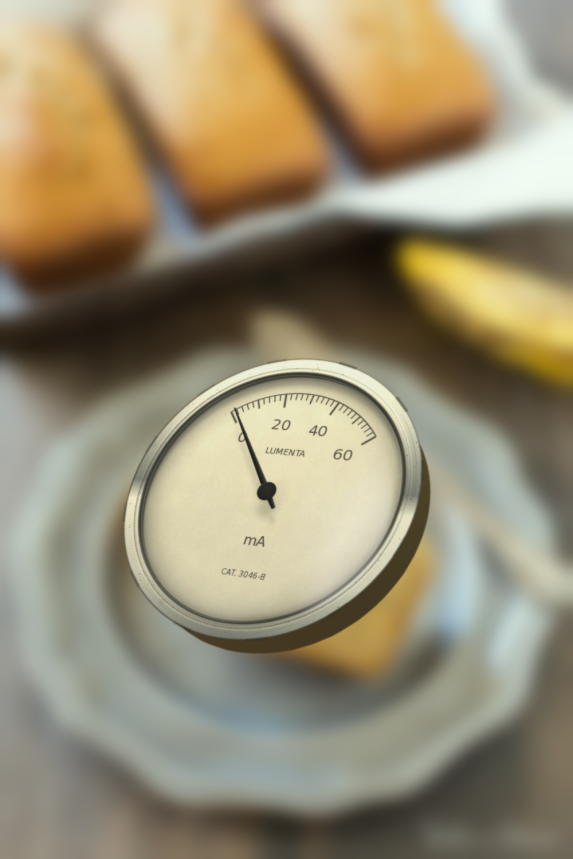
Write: 2 mA
